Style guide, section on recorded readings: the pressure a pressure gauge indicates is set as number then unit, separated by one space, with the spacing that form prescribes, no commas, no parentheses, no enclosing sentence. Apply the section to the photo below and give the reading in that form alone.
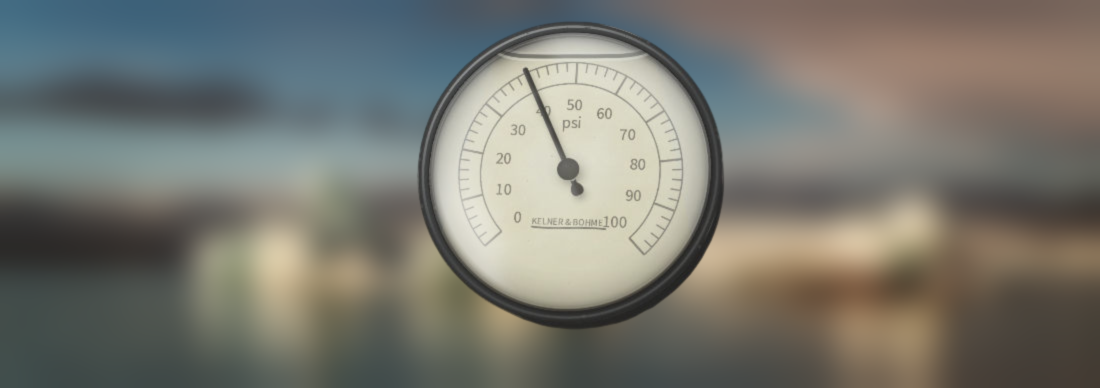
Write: 40 psi
